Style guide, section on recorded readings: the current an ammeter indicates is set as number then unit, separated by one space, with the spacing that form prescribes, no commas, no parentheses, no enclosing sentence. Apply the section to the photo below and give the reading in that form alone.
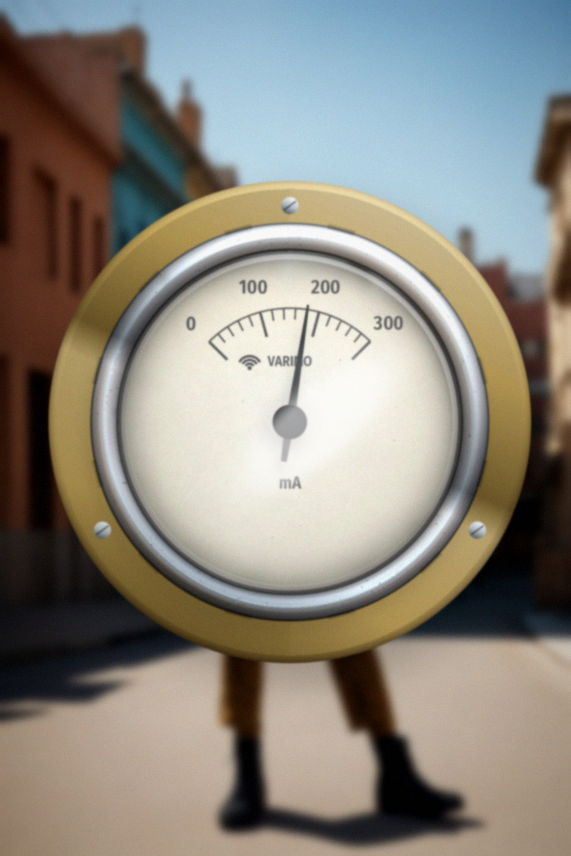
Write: 180 mA
